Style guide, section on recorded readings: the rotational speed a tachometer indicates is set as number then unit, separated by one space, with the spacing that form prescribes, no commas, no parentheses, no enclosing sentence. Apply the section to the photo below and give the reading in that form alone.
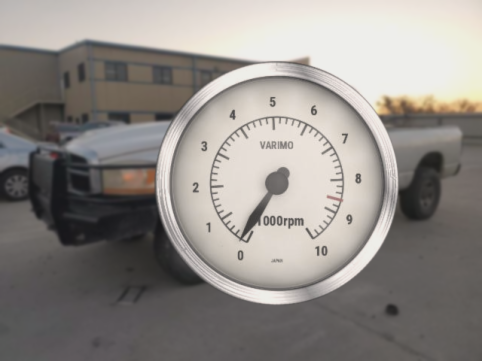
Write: 200 rpm
